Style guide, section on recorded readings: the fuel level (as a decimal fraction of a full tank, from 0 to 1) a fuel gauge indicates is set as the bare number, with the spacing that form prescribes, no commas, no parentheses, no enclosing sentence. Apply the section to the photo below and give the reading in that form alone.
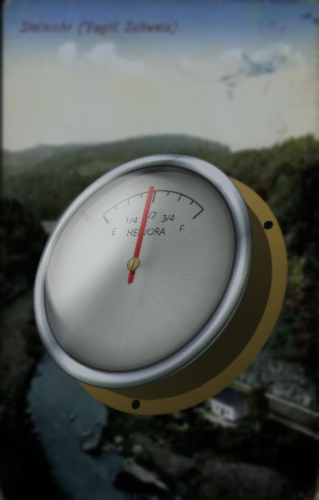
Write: 0.5
